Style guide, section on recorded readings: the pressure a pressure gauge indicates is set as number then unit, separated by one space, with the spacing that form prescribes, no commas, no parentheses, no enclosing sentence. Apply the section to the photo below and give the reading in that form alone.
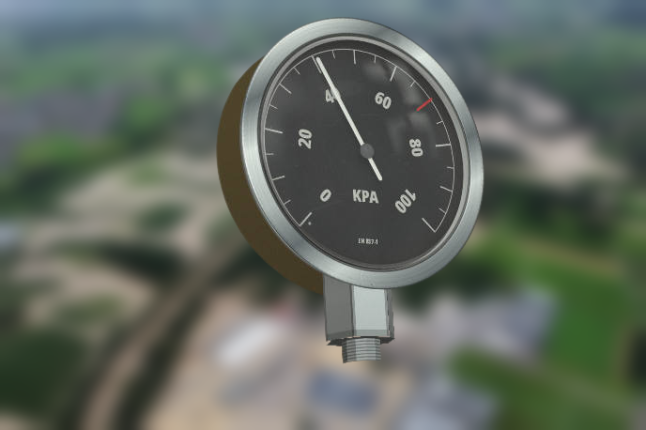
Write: 40 kPa
